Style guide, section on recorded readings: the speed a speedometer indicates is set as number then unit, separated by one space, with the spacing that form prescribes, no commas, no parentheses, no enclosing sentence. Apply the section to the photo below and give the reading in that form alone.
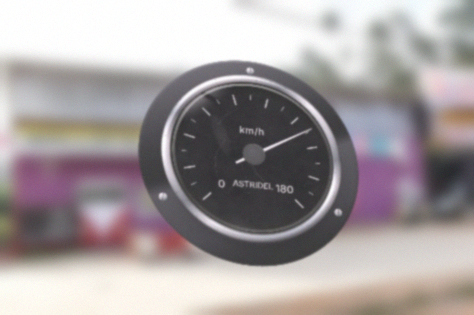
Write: 130 km/h
